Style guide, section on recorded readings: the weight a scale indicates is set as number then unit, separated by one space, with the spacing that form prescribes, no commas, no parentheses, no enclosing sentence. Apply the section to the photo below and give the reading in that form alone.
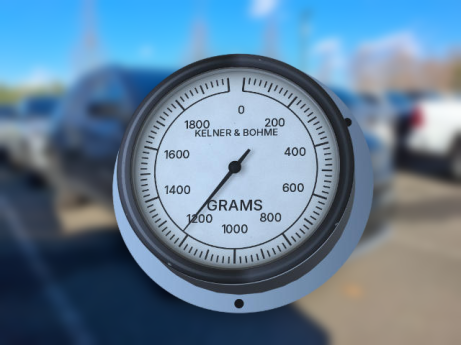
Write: 1220 g
